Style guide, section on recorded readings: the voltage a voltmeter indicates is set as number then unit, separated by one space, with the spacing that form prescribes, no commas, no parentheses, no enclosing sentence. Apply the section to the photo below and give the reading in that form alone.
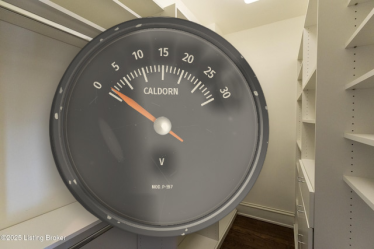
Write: 1 V
